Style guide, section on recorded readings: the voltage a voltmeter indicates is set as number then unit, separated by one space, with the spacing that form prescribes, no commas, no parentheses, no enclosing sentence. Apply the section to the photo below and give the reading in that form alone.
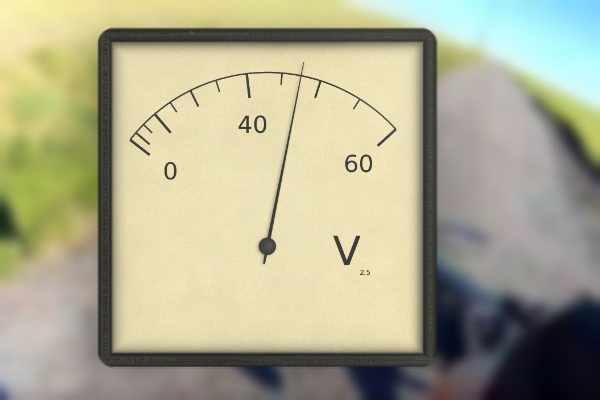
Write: 47.5 V
